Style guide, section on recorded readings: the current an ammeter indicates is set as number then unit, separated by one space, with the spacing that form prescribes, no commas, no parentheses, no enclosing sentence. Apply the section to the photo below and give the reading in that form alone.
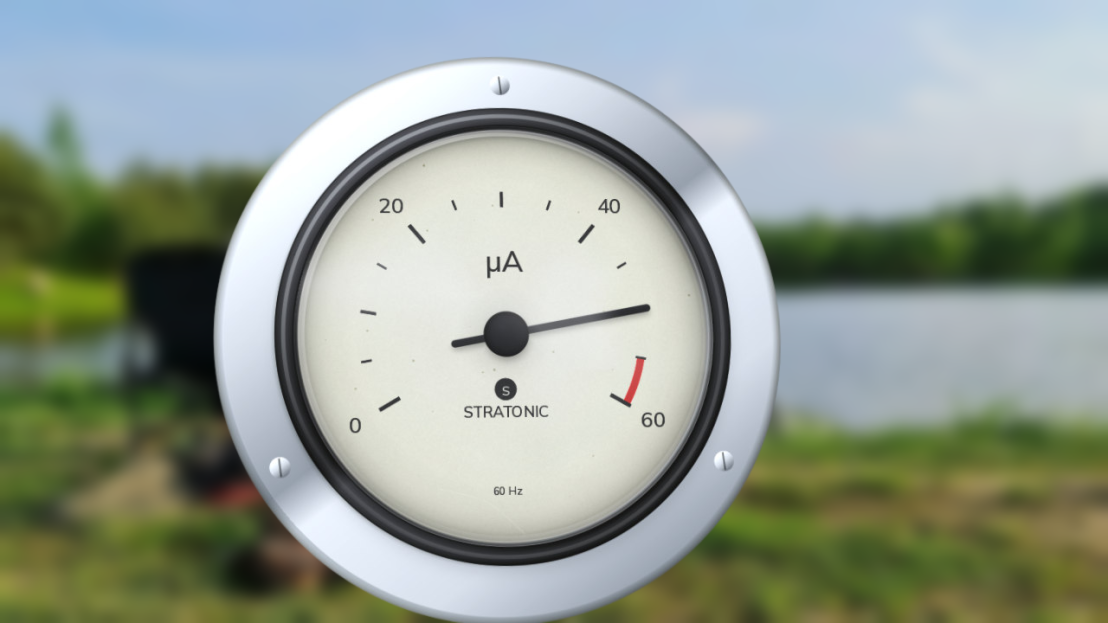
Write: 50 µA
